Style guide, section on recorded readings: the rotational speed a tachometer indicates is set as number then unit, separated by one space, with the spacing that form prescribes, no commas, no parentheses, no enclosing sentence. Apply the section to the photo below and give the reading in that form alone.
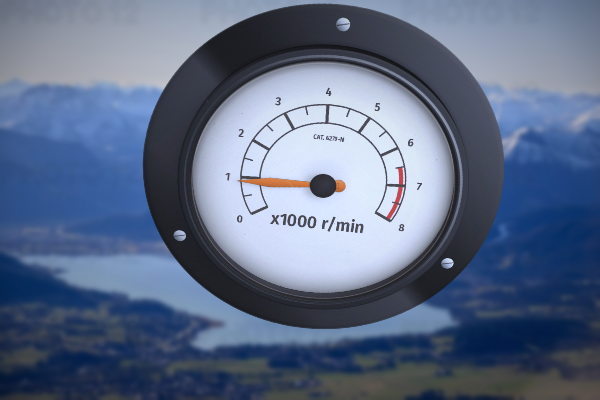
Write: 1000 rpm
